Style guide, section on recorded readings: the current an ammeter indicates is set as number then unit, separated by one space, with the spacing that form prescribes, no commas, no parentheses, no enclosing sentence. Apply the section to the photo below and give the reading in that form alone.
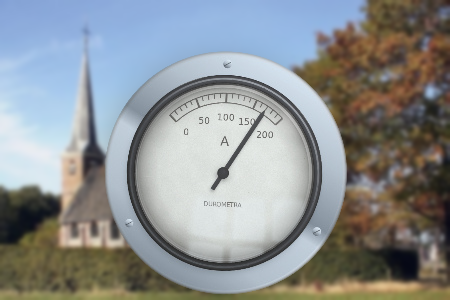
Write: 170 A
